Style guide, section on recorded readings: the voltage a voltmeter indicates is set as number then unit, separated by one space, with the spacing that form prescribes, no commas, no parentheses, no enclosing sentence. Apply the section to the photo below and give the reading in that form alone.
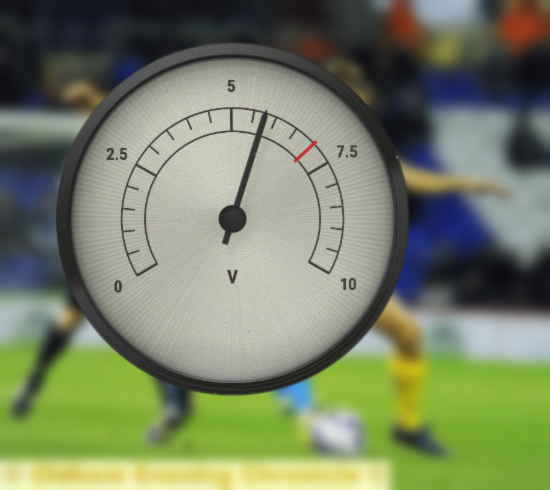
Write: 5.75 V
